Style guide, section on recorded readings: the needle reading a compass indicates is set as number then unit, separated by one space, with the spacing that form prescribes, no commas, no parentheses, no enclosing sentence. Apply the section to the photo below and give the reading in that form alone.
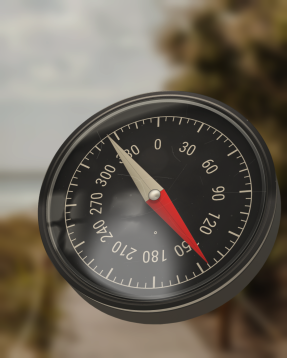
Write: 145 °
